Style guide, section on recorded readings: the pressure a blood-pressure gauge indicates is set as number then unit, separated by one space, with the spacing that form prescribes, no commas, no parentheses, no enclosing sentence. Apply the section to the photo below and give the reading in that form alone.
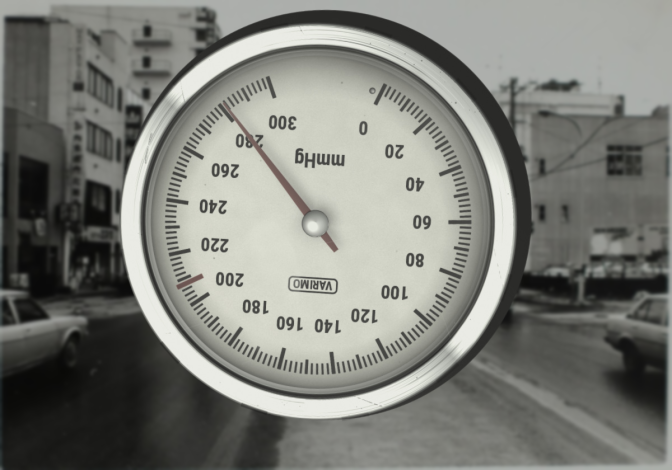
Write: 282 mmHg
